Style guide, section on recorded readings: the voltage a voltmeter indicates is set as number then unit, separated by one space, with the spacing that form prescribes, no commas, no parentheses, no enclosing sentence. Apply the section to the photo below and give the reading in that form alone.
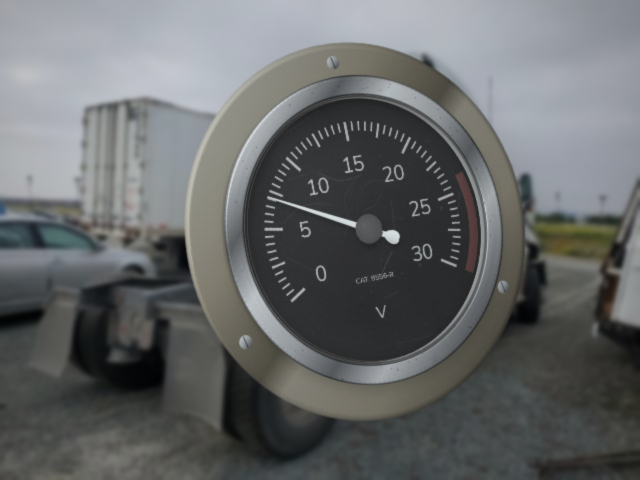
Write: 7 V
